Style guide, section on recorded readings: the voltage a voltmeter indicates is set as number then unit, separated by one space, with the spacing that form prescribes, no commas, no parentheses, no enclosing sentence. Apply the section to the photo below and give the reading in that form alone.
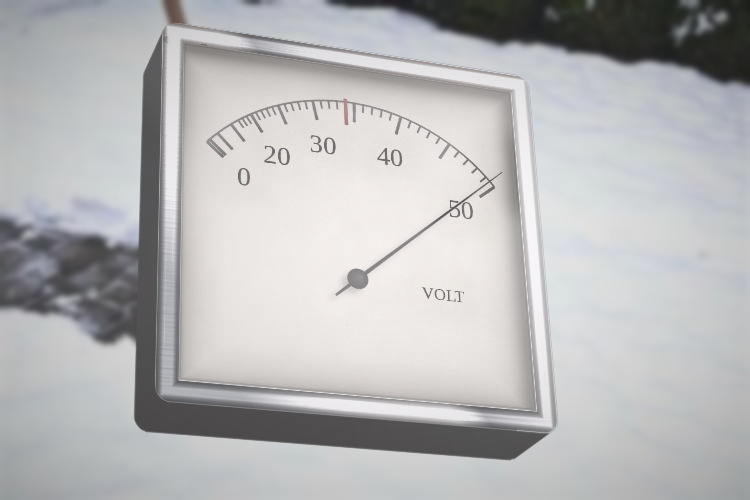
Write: 49.5 V
